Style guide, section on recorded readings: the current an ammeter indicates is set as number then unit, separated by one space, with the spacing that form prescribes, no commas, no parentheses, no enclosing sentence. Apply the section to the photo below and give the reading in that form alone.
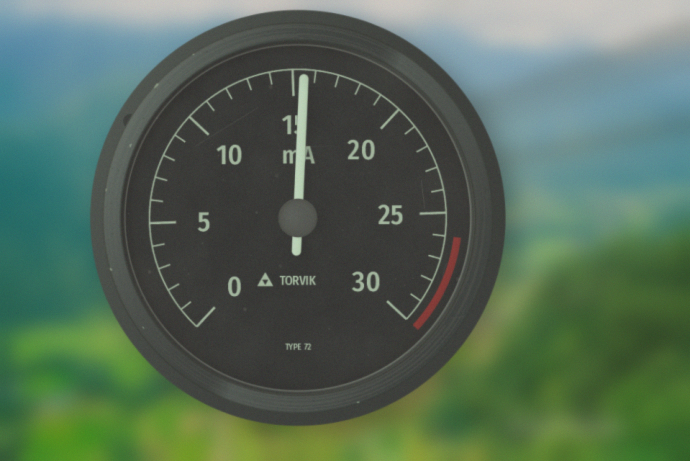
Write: 15.5 mA
